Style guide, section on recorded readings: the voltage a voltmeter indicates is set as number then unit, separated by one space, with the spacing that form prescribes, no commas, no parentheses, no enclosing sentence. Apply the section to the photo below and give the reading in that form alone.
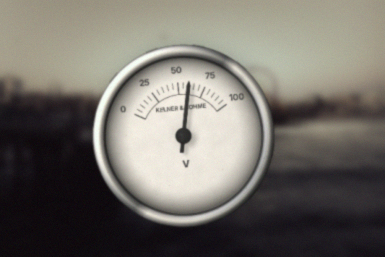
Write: 60 V
